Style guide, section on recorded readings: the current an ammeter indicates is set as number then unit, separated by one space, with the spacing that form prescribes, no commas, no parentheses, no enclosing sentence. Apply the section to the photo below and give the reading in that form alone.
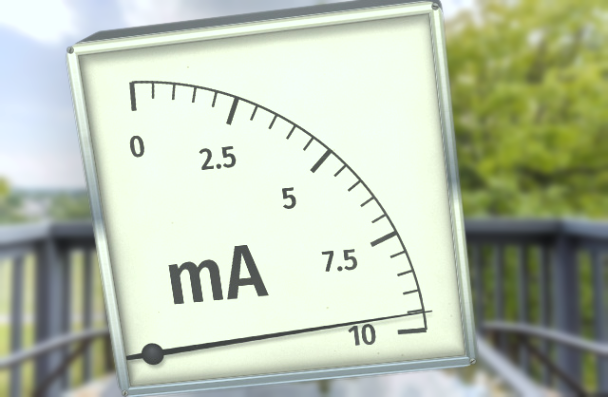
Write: 9.5 mA
